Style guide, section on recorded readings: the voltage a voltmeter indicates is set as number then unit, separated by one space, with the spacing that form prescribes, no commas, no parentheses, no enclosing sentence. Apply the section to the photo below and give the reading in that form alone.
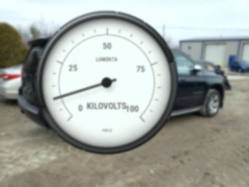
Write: 10 kV
